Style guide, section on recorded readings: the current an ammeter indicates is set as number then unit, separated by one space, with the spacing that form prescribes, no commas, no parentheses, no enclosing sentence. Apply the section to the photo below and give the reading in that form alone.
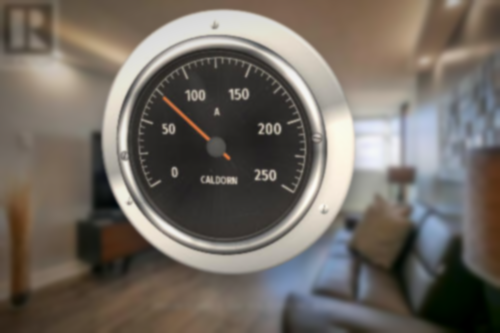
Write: 75 A
